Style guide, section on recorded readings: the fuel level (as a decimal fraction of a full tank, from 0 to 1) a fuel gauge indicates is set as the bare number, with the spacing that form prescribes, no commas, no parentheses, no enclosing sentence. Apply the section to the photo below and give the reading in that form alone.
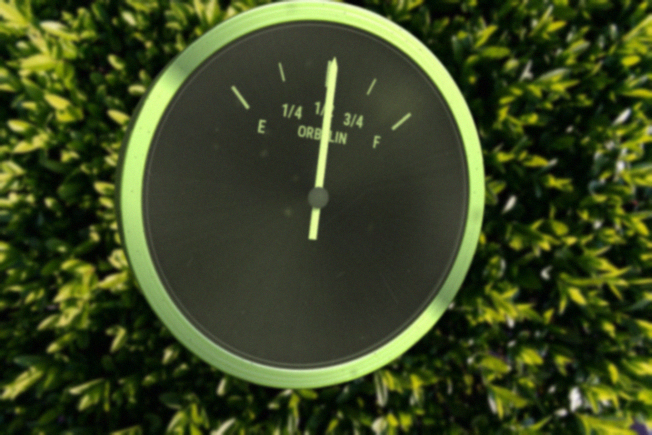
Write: 0.5
